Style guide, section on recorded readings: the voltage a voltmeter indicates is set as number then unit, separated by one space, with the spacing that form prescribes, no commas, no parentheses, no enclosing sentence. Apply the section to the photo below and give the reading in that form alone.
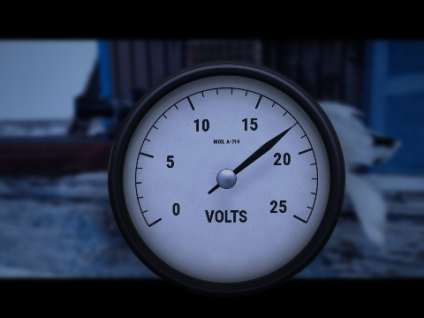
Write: 18 V
